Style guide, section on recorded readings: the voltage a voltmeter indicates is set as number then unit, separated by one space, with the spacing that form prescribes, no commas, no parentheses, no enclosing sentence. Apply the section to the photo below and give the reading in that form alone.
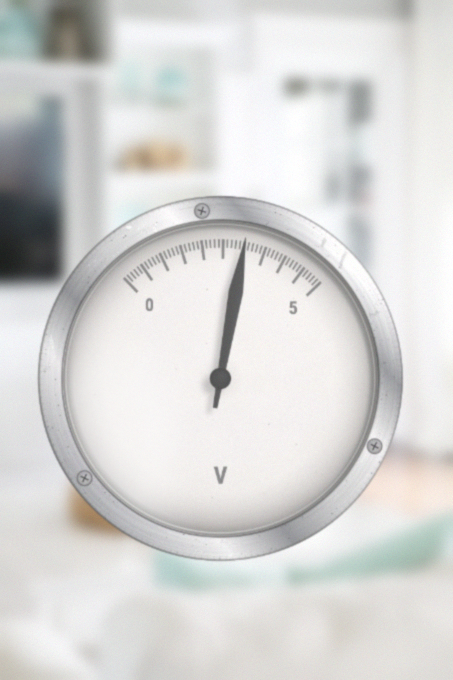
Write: 3 V
